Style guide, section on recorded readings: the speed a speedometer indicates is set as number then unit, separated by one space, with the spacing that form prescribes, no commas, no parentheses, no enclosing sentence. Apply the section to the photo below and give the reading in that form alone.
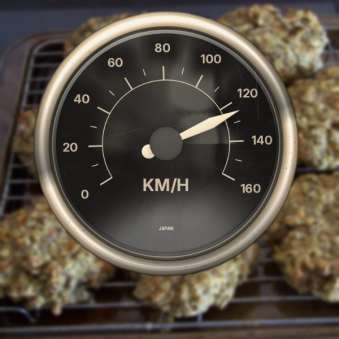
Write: 125 km/h
